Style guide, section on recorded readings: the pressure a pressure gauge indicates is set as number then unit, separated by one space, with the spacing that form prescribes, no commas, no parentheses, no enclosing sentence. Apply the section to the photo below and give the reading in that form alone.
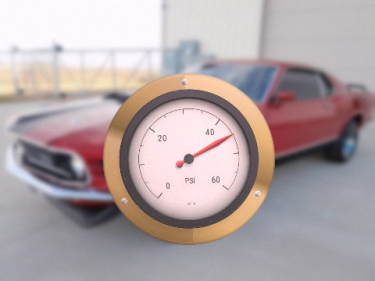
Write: 45 psi
